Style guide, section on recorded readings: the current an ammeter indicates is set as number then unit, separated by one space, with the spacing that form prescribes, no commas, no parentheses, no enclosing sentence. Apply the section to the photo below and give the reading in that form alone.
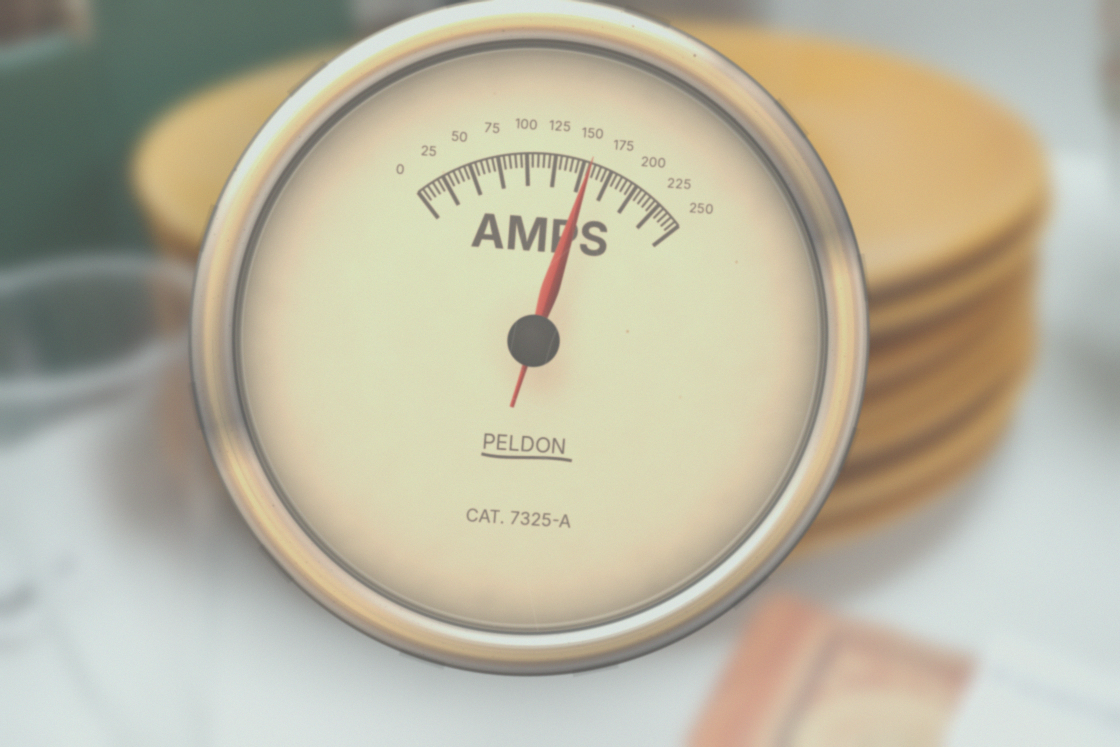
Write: 155 A
